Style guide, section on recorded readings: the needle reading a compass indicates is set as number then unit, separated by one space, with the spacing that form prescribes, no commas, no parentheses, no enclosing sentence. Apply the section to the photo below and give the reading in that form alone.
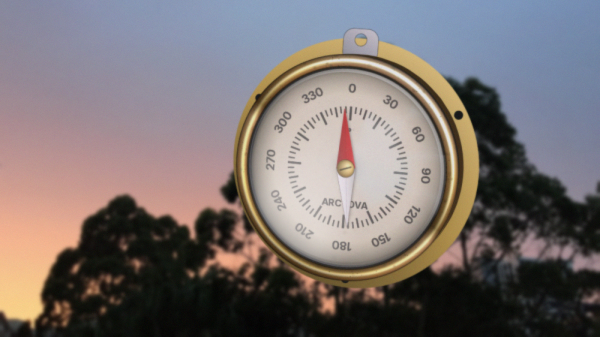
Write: 355 °
